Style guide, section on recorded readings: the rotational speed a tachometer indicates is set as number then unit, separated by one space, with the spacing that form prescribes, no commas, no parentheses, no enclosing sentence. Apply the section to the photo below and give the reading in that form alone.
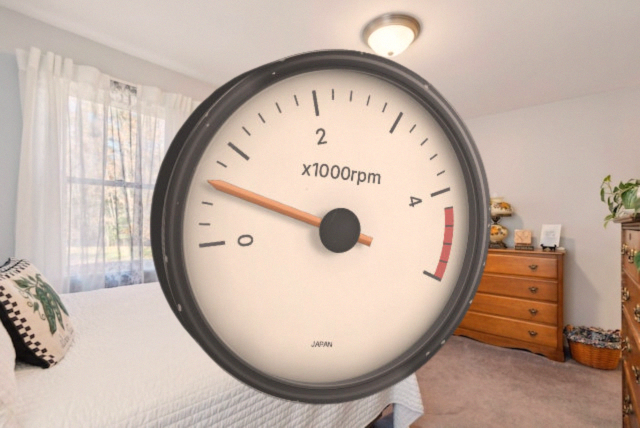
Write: 600 rpm
